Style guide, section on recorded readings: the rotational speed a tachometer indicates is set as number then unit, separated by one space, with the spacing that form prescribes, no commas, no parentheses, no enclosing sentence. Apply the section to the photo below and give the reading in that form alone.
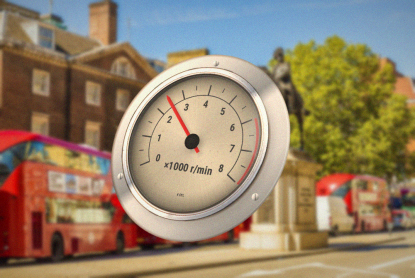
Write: 2500 rpm
